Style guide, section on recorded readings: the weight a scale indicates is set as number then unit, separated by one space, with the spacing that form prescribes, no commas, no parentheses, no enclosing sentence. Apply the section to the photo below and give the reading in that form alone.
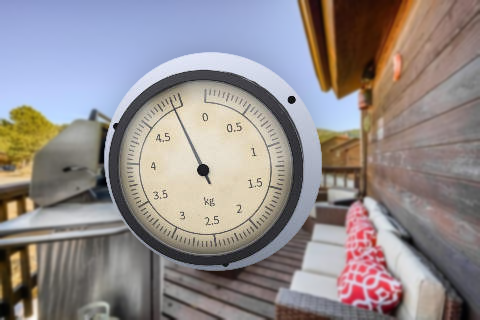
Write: 4.9 kg
